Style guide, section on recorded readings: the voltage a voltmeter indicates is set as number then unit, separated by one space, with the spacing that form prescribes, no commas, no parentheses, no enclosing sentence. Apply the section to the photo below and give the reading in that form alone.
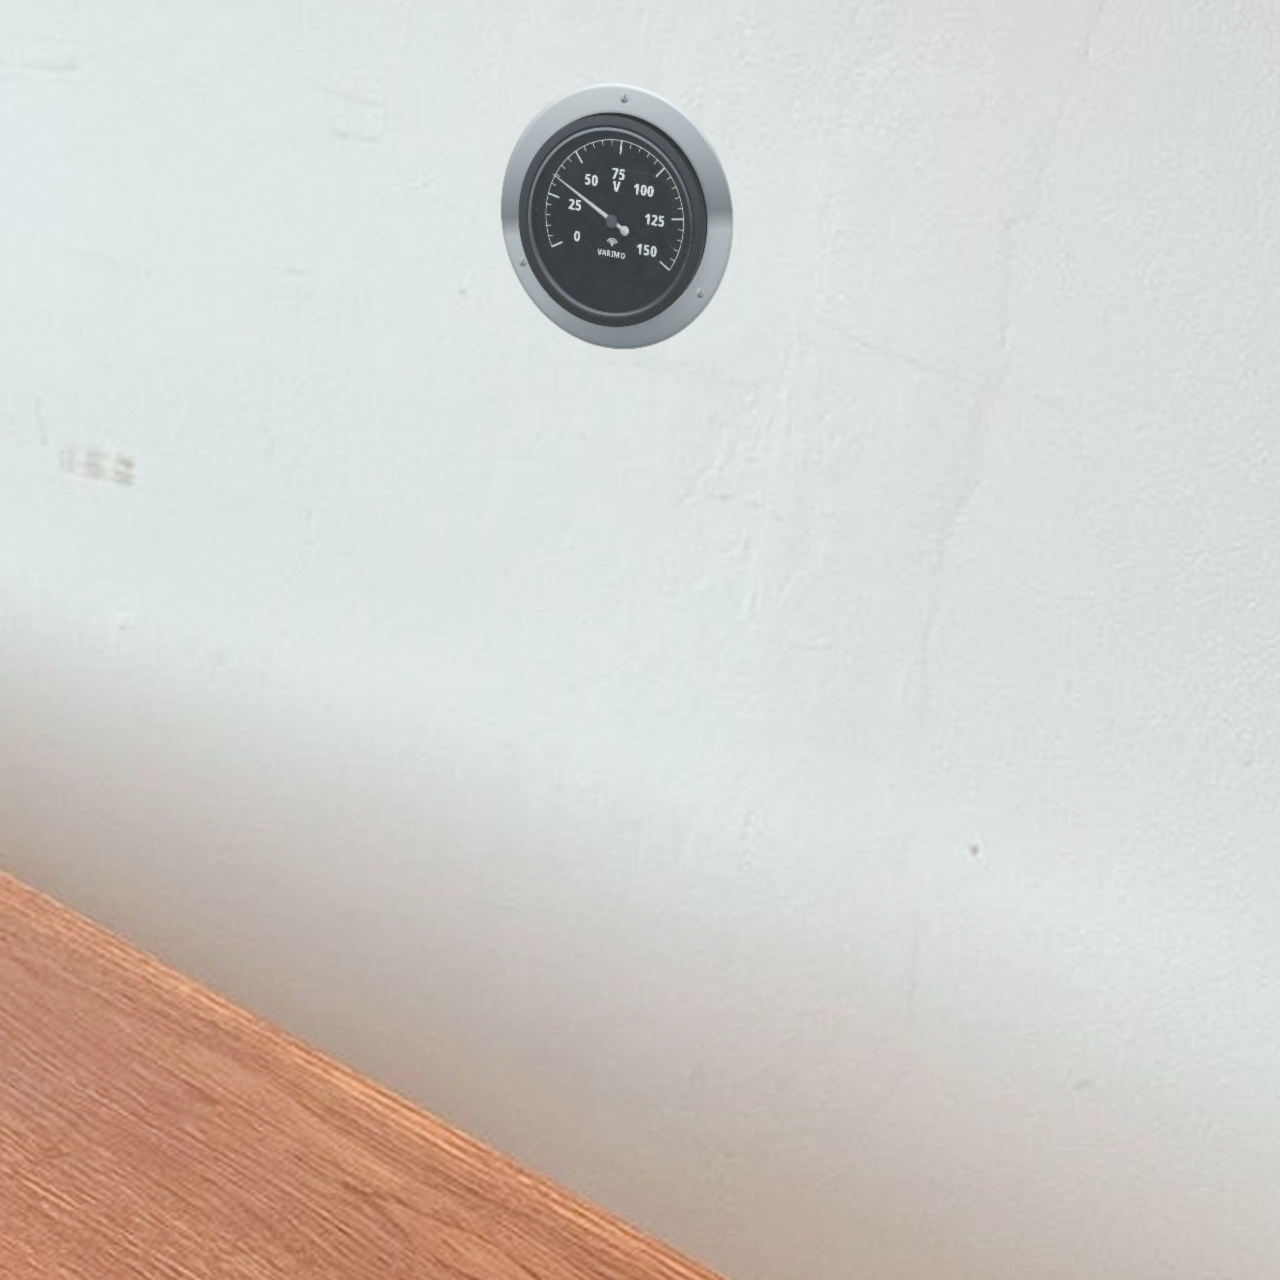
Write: 35 V
